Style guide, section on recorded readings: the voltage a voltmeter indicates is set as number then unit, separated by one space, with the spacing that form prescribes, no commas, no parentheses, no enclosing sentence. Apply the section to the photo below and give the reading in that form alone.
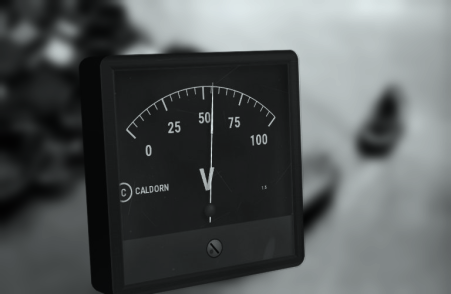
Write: 55 V
